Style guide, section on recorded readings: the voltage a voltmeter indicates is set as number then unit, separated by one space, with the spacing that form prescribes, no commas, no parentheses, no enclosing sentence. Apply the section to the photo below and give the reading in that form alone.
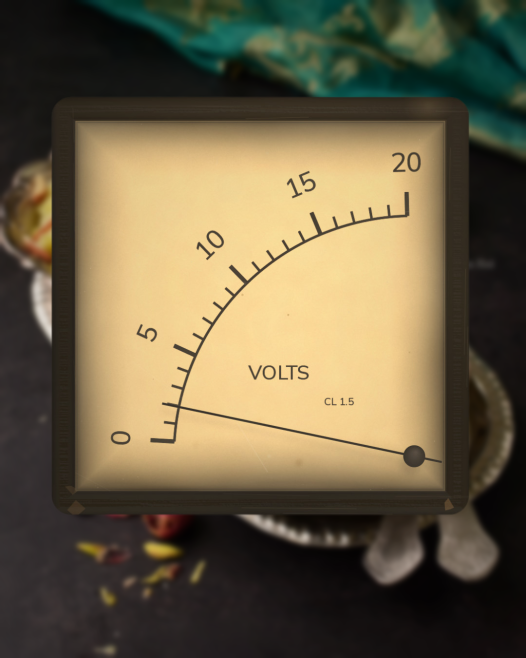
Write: 2 V
